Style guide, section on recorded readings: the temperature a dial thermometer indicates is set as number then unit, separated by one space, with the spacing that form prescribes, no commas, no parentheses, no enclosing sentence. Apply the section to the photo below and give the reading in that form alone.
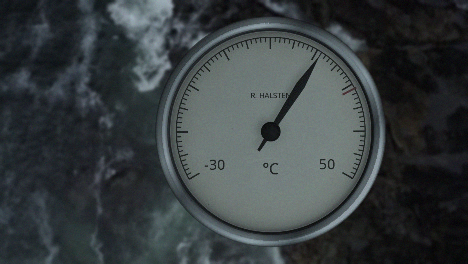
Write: 21 °C
